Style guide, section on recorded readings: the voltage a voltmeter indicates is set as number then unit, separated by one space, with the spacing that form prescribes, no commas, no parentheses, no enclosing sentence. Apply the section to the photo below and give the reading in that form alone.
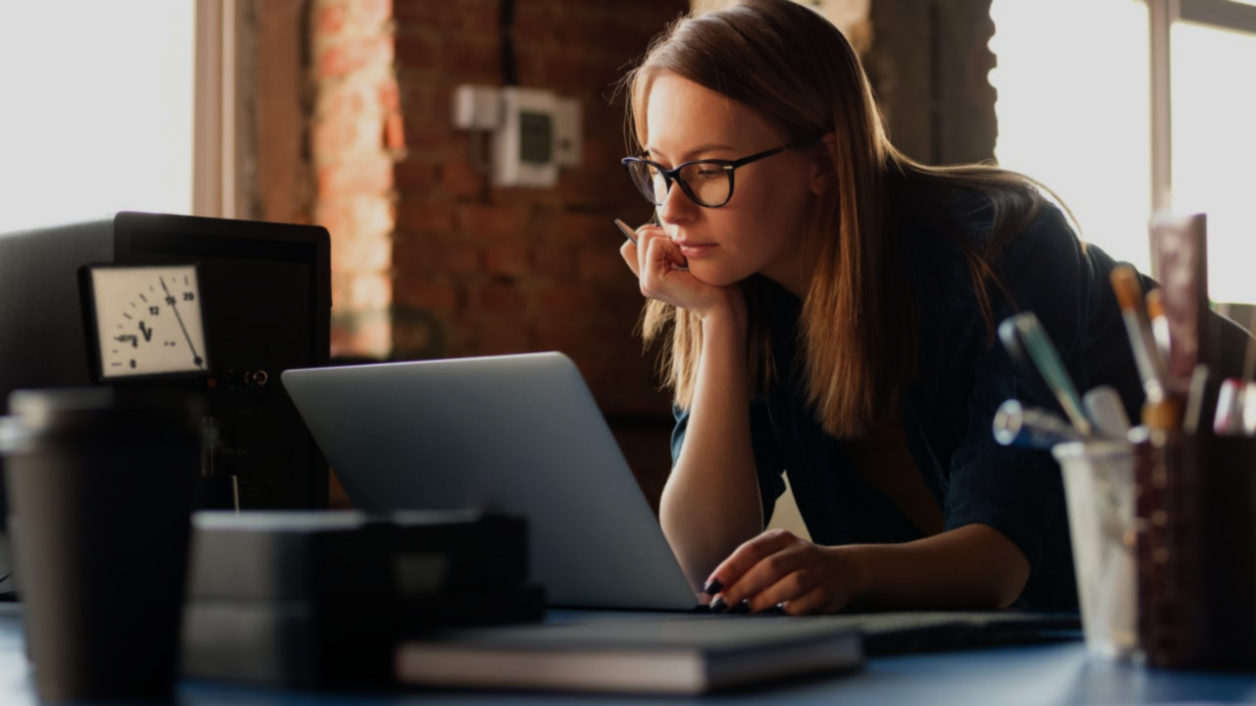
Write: 16 V
